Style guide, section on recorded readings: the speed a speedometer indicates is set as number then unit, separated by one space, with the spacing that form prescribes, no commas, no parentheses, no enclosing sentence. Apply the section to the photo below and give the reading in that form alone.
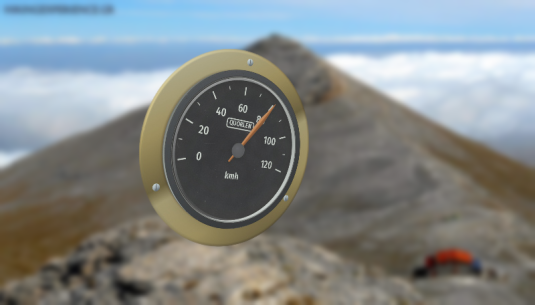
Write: 80 km/h
